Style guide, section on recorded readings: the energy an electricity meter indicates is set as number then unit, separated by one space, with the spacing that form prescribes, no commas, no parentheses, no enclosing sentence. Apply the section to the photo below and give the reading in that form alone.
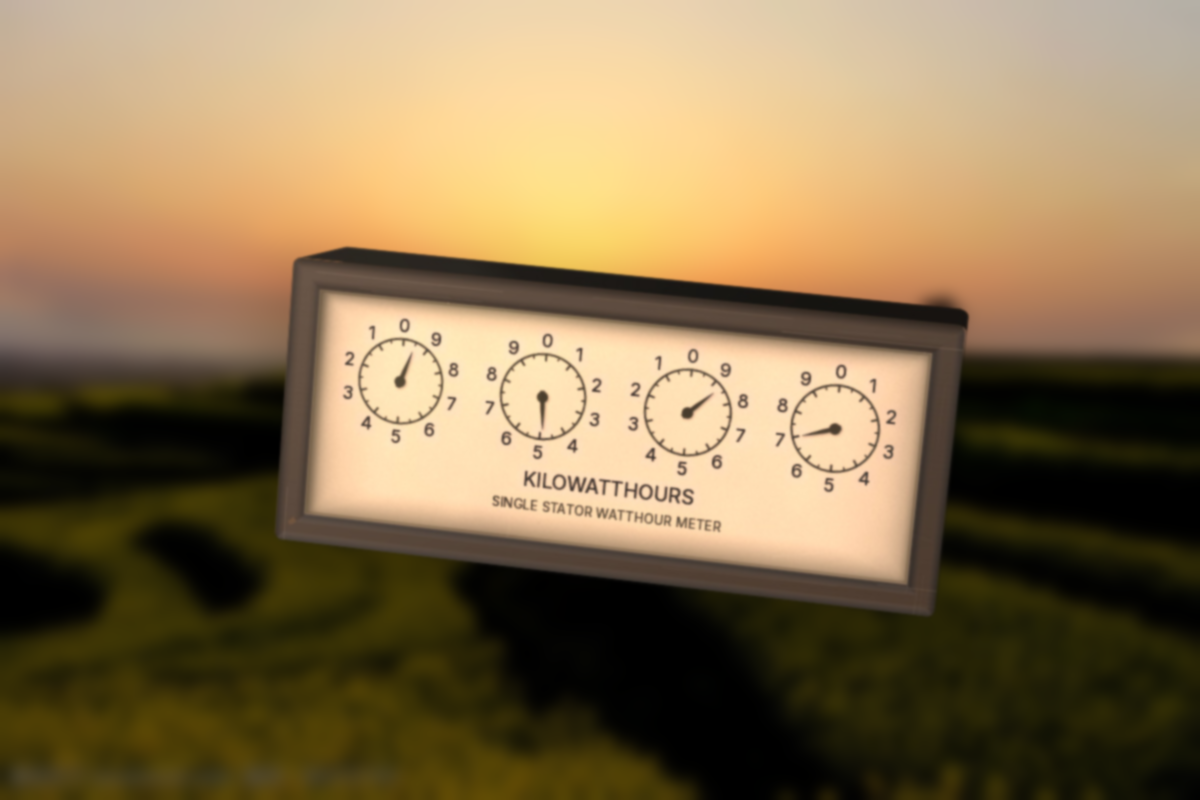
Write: 9487 kWh
